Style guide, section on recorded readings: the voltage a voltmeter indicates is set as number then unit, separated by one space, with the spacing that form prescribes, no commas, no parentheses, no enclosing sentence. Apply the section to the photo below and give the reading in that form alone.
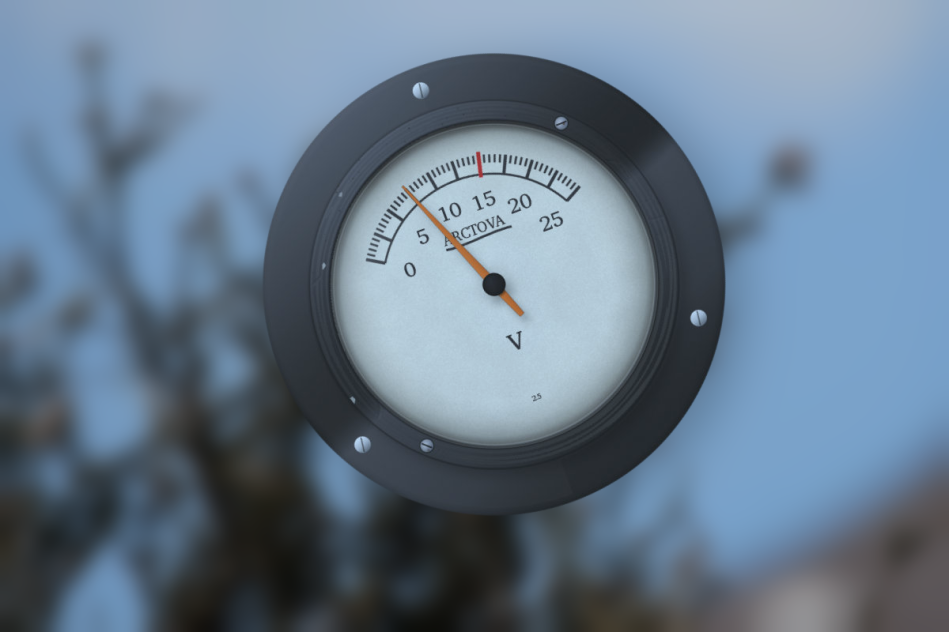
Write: 7.5 V
